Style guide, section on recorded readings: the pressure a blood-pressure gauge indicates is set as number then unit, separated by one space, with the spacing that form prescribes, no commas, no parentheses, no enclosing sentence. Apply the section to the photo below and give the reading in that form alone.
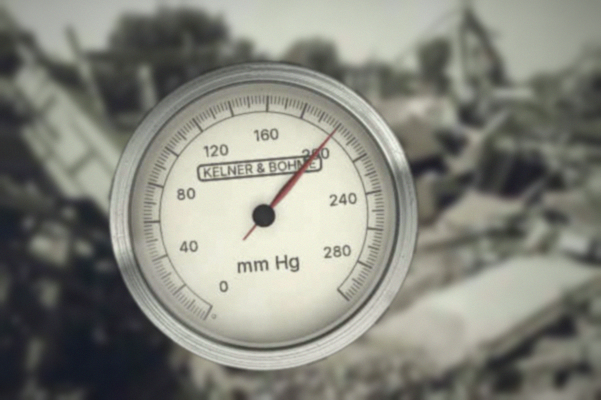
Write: 200 mmHg
